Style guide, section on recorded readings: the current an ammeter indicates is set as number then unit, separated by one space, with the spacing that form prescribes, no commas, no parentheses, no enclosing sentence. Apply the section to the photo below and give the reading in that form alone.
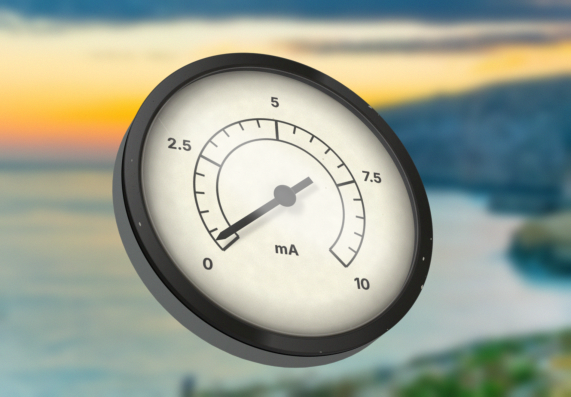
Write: 0.25 mA
